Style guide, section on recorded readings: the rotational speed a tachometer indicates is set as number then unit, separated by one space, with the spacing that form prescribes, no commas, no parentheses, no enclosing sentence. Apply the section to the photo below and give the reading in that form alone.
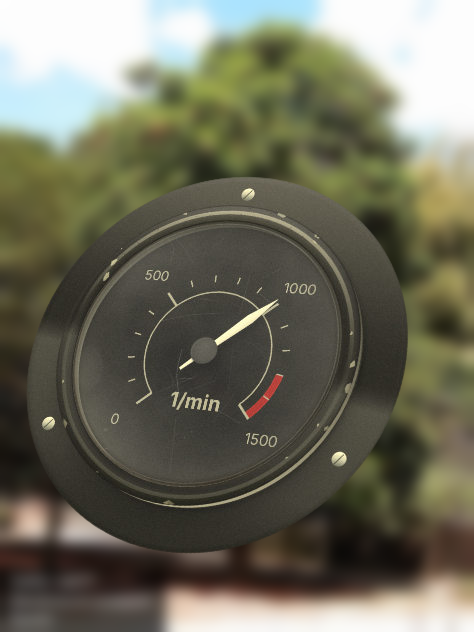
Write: 1000 rpm
